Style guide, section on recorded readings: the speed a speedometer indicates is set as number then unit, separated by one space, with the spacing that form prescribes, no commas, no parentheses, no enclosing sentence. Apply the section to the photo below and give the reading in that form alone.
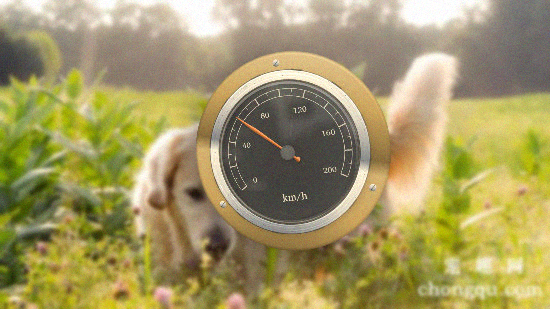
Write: 60 km/h
